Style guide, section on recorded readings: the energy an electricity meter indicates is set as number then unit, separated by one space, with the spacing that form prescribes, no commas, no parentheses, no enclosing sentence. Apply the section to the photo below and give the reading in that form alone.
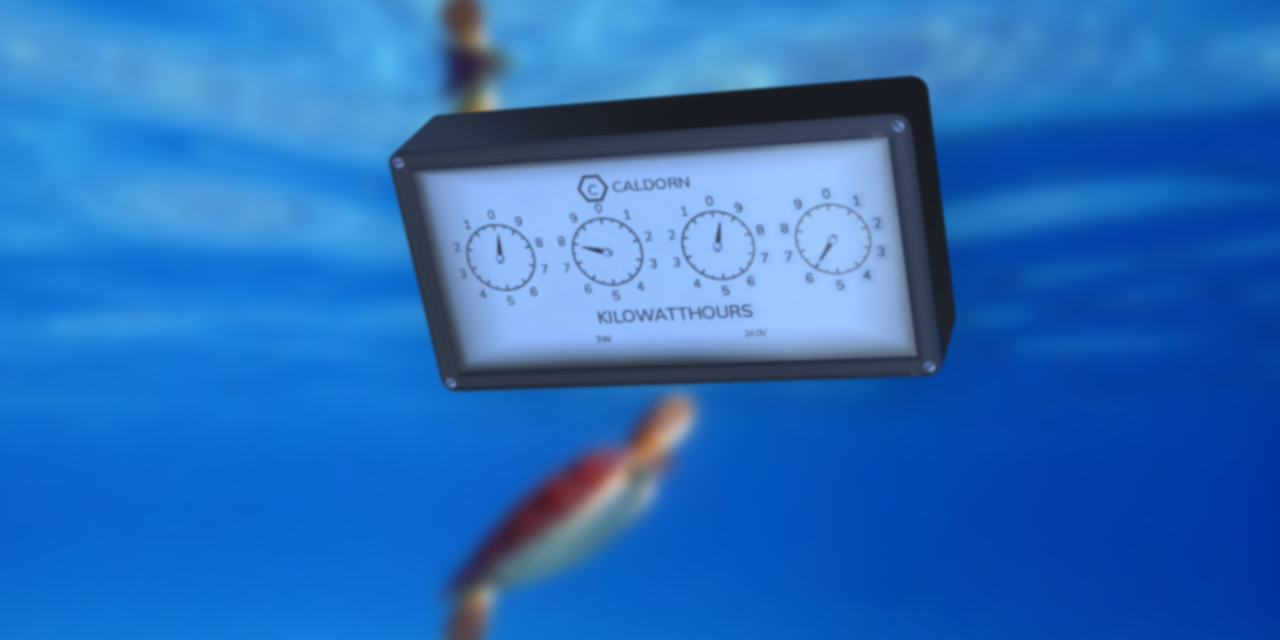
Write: 9796 kWh
